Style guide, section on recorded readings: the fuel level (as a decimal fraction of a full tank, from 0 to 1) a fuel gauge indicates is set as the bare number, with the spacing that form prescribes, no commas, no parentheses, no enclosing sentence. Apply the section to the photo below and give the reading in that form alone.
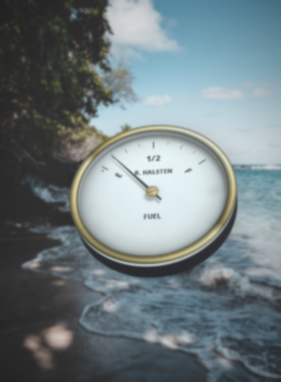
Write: 0.125
